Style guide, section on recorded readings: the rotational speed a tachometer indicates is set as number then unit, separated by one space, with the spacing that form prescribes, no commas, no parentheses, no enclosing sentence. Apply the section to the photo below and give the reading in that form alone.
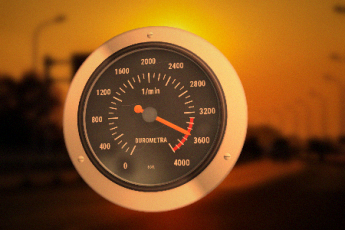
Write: 3600 rpm
